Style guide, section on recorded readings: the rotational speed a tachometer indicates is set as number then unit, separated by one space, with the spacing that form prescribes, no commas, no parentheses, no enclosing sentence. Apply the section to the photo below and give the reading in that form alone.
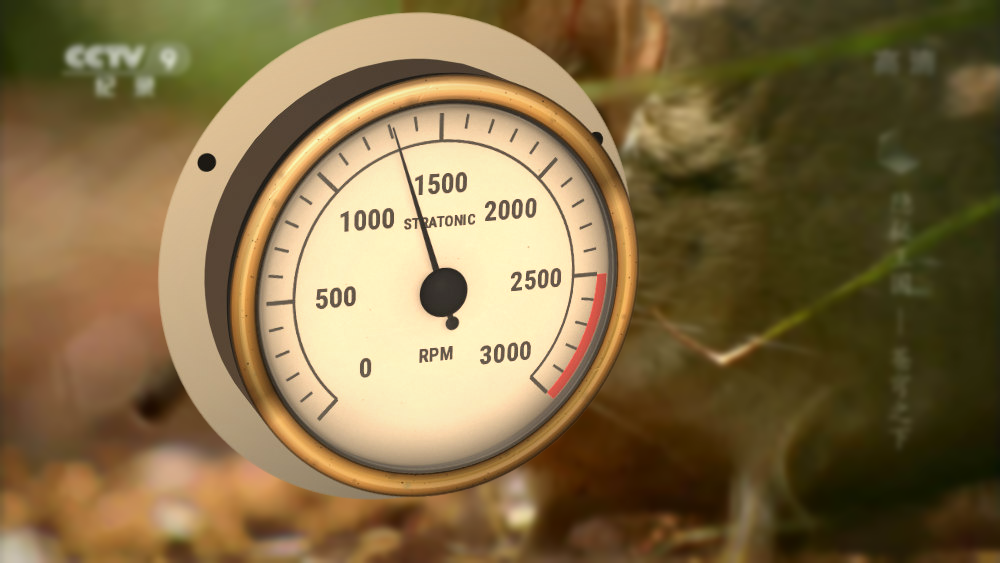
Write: 1300 rpm
